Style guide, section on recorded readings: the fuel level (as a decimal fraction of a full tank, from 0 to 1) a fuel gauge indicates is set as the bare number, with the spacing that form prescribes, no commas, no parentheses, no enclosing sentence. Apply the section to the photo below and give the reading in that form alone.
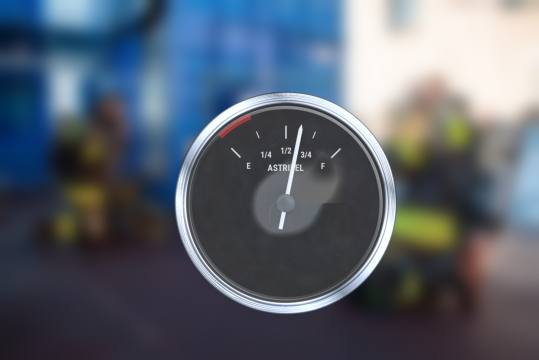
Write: 0.625
